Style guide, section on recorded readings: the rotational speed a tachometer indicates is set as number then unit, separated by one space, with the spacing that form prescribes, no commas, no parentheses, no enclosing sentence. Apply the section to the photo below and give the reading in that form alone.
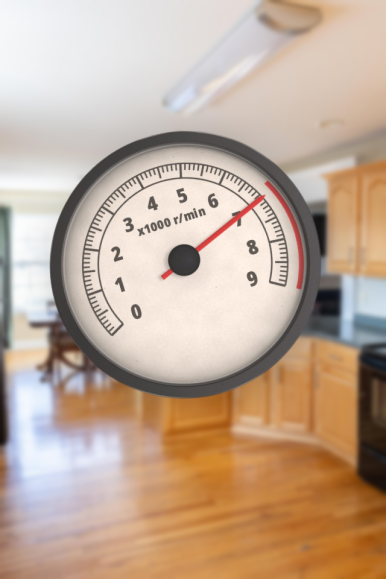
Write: 7000 rpm
